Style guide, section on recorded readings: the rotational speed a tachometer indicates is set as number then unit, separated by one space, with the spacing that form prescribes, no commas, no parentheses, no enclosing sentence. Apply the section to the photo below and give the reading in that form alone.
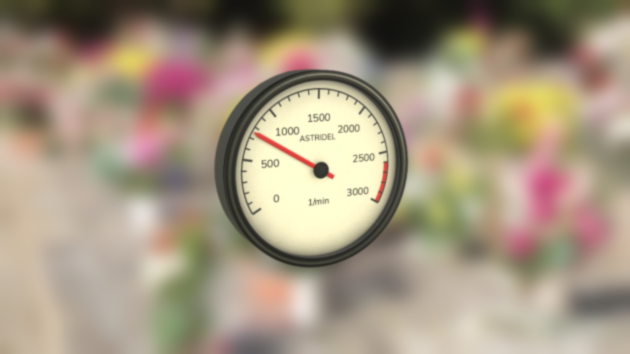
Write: 750 rpm
